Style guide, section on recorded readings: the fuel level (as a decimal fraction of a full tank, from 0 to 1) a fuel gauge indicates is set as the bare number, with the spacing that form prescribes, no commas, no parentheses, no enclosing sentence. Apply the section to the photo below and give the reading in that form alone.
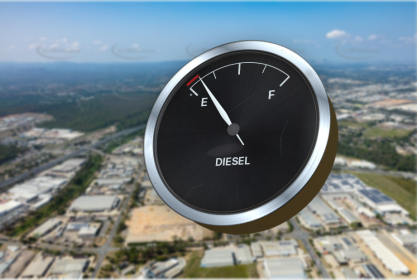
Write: 0.125
